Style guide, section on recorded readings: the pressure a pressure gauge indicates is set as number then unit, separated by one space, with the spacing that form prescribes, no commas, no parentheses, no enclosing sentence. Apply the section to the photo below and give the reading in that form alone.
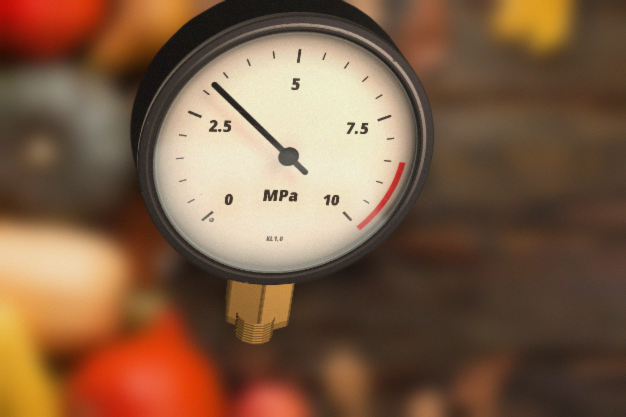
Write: 3.25 MPa
